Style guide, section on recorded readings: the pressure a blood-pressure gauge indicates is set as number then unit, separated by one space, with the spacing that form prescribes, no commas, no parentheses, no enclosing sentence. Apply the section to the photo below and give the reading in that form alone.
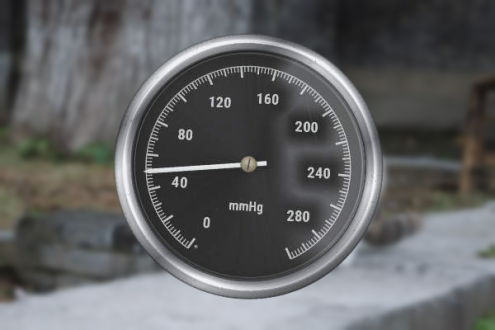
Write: 50 mmHg
